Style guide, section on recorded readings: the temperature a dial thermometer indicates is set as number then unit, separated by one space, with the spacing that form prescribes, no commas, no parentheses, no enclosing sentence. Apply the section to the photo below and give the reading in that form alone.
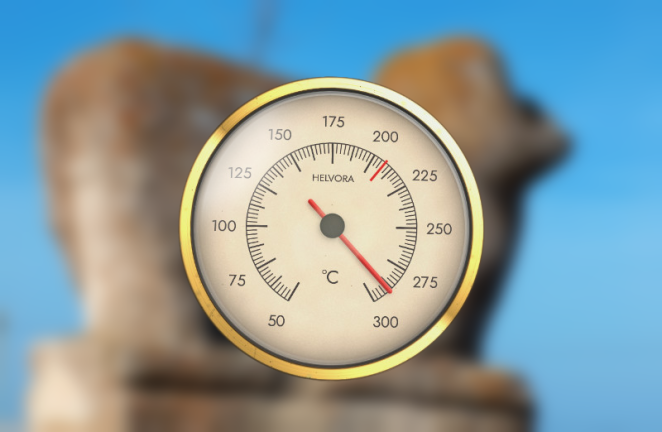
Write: 290 °C
